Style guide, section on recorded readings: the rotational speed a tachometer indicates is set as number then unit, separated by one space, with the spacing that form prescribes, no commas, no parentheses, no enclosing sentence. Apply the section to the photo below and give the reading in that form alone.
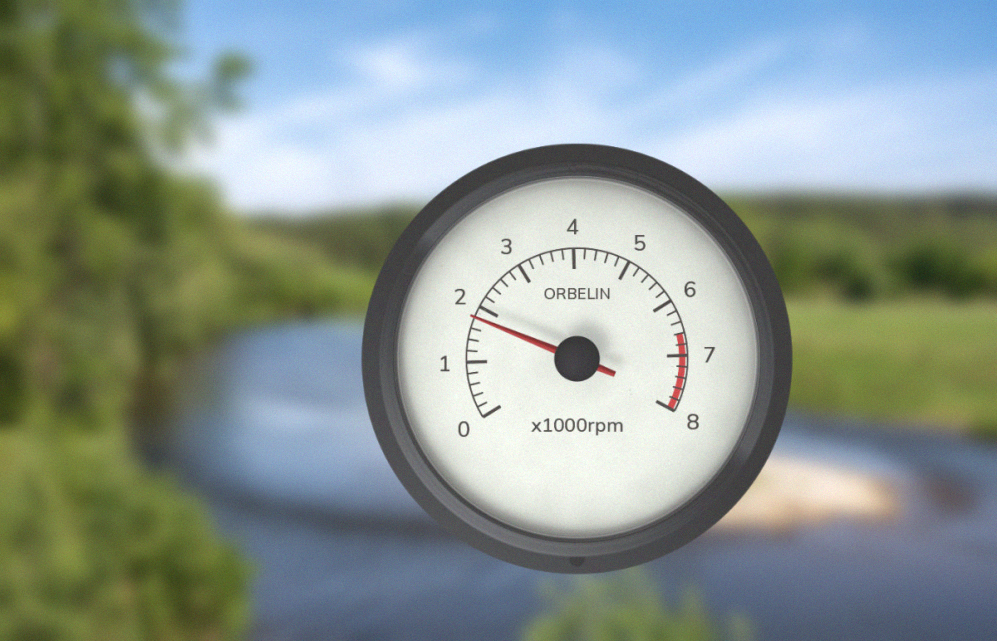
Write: 1800 rpm
